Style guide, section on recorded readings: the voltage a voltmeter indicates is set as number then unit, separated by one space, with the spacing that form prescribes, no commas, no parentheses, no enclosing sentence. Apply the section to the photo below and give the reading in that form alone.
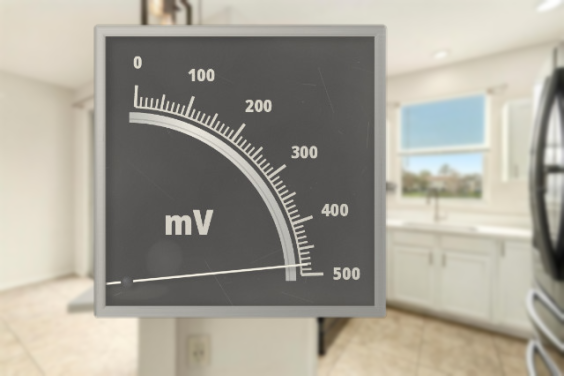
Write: 480 mV
